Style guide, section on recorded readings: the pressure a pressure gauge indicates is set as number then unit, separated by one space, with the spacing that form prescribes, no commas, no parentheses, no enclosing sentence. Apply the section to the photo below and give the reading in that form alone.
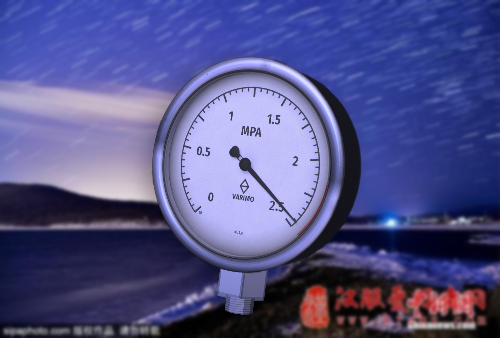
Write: 2.45 MPa
